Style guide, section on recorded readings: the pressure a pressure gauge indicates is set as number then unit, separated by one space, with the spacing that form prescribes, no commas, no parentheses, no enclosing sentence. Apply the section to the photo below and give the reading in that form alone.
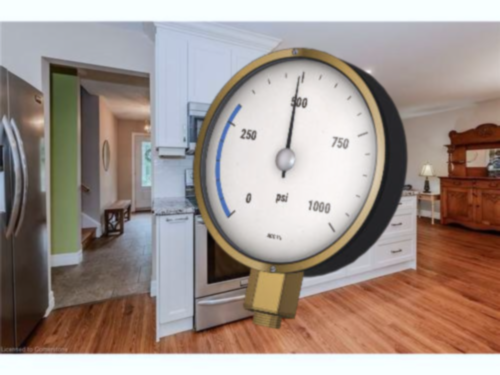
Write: 500 psi
